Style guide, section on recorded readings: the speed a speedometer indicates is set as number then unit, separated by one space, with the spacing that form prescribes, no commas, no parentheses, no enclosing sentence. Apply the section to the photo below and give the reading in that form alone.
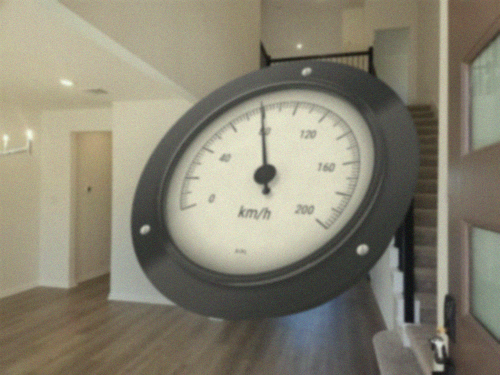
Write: 80 km/h
